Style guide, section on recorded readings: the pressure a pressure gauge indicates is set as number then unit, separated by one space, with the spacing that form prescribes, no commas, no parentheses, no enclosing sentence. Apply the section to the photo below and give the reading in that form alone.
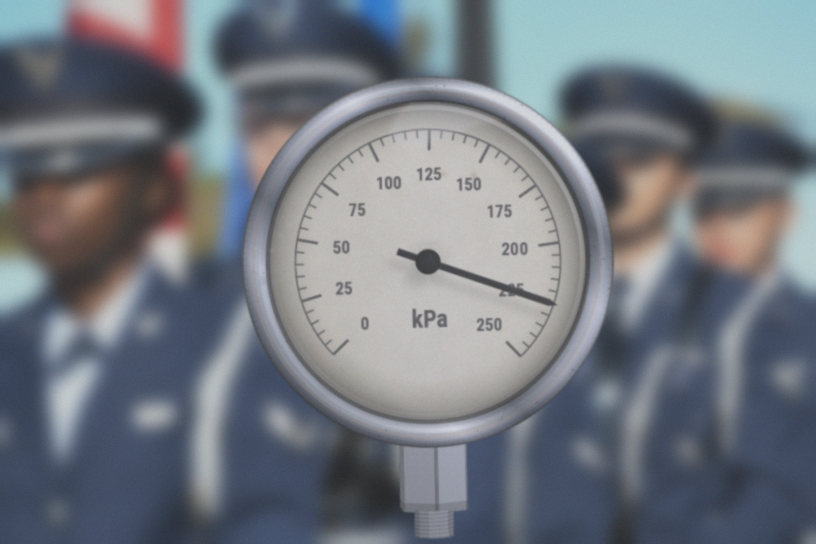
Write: 225 kPa
